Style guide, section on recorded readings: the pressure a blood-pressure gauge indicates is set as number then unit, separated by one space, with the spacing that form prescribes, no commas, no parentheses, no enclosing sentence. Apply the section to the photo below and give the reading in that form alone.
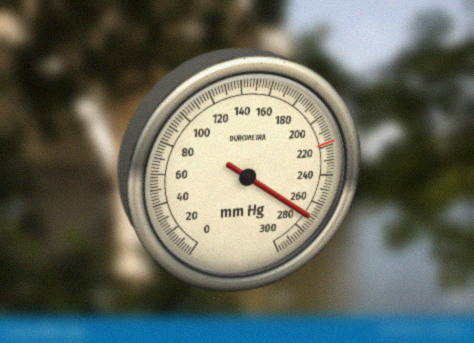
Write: 270 mmHg
